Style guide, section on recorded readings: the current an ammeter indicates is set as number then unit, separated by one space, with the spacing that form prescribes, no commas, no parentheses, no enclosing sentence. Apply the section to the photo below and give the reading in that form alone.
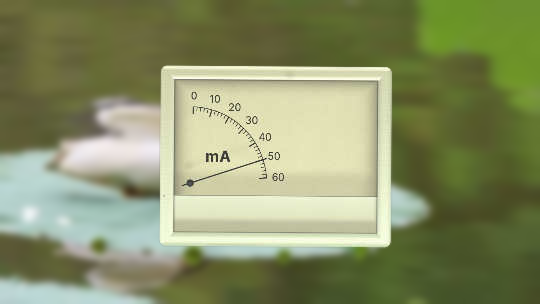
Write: 50 mA
